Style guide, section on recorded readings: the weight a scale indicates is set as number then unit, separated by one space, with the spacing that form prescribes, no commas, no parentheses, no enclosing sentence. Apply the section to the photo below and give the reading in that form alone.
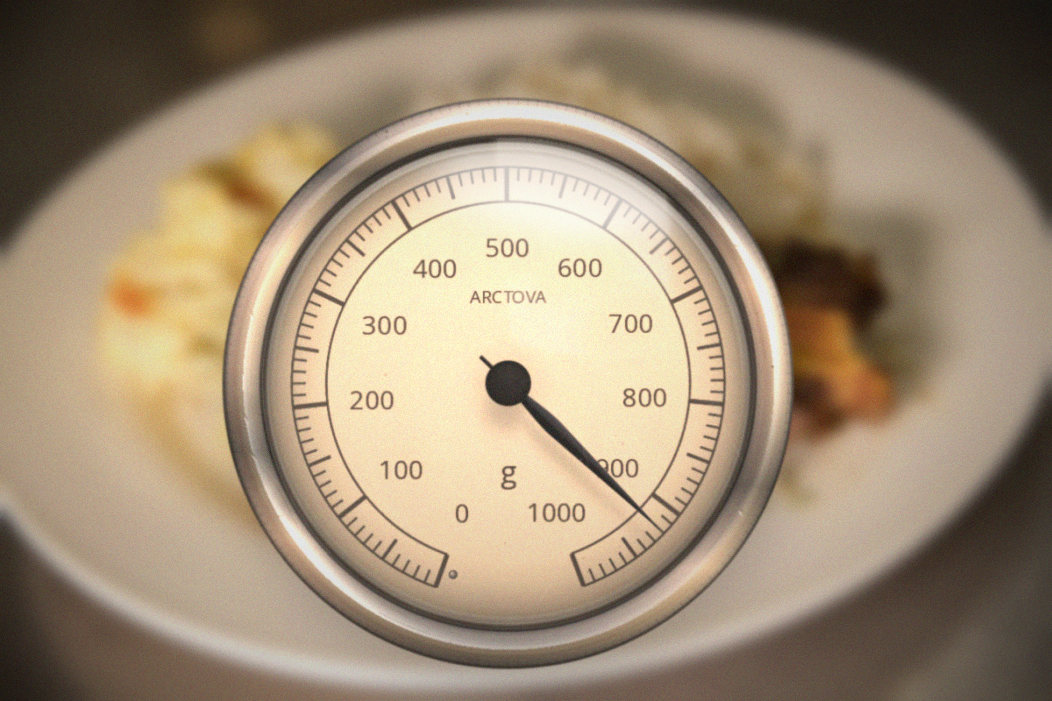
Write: 920 g
